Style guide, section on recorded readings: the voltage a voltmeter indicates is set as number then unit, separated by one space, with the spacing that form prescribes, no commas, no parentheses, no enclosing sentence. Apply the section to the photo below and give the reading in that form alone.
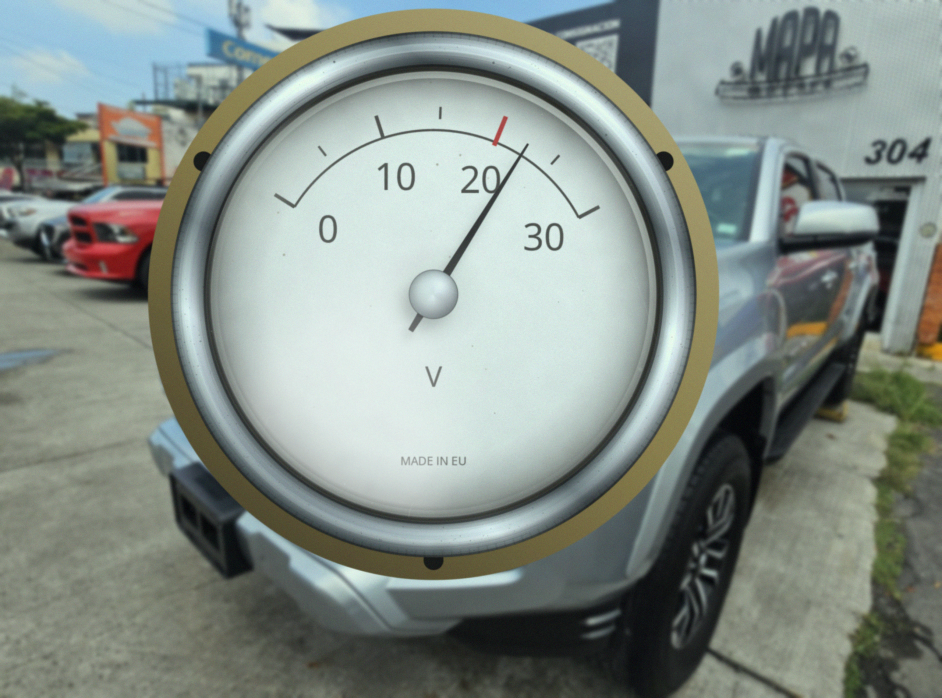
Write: 22.5 V
